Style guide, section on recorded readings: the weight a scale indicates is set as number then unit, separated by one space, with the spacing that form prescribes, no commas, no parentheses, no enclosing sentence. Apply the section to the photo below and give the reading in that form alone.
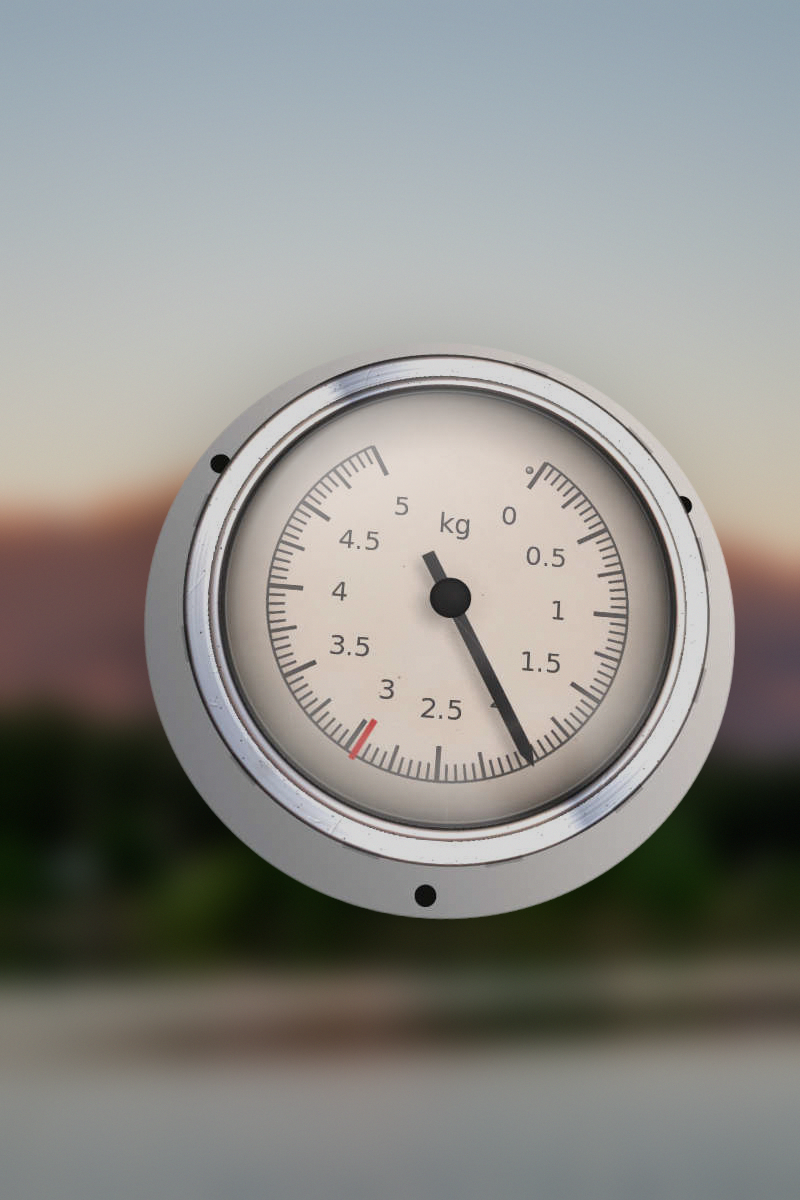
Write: 2 kg
